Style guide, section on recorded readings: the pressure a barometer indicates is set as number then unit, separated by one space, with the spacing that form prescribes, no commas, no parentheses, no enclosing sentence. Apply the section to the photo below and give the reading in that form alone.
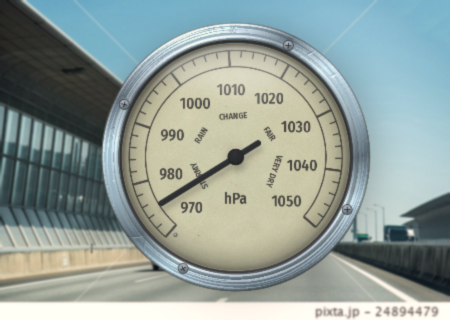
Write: 975 hPa
